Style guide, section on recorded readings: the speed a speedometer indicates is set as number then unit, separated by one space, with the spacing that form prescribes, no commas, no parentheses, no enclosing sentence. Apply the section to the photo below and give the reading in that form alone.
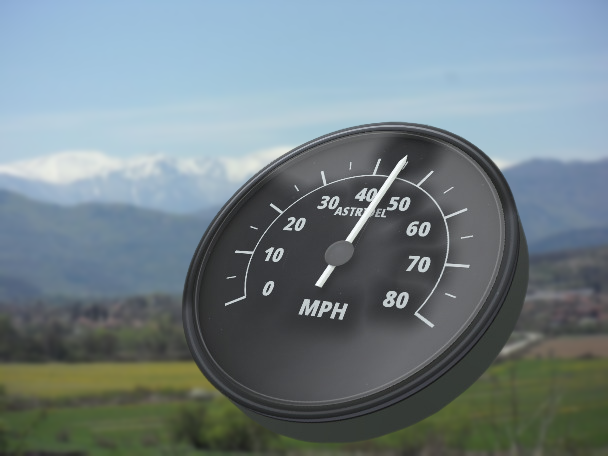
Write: 45 mph
